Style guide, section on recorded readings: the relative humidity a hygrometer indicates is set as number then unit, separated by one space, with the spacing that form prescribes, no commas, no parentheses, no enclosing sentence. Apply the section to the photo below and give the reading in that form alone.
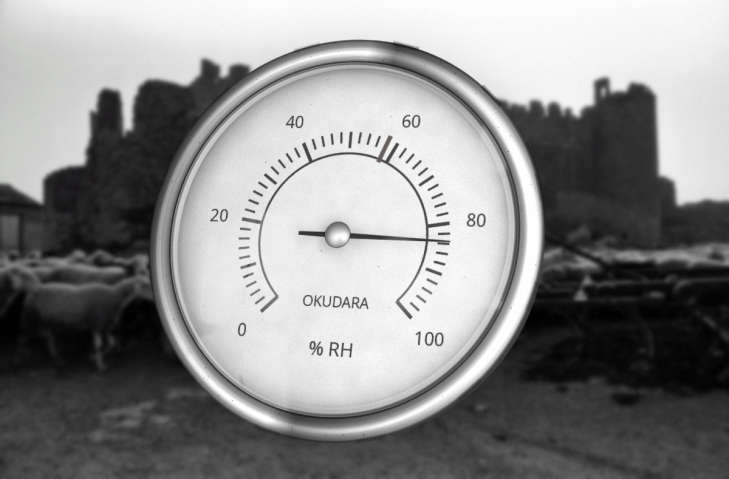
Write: 84 %
